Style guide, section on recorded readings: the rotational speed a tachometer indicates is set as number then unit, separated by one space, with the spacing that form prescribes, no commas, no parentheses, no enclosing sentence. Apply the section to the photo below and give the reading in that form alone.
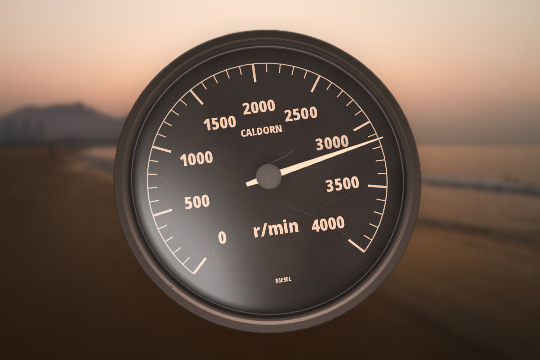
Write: 3150 rpm
